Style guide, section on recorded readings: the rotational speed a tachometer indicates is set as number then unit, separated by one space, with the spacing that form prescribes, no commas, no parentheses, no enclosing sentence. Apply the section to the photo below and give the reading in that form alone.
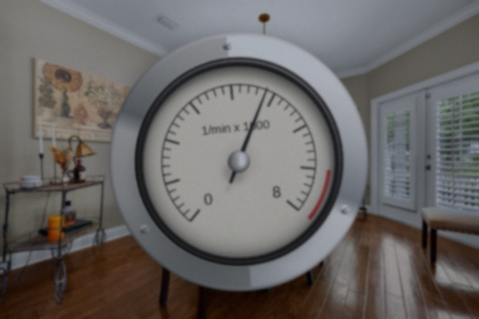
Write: 4800 rpm
